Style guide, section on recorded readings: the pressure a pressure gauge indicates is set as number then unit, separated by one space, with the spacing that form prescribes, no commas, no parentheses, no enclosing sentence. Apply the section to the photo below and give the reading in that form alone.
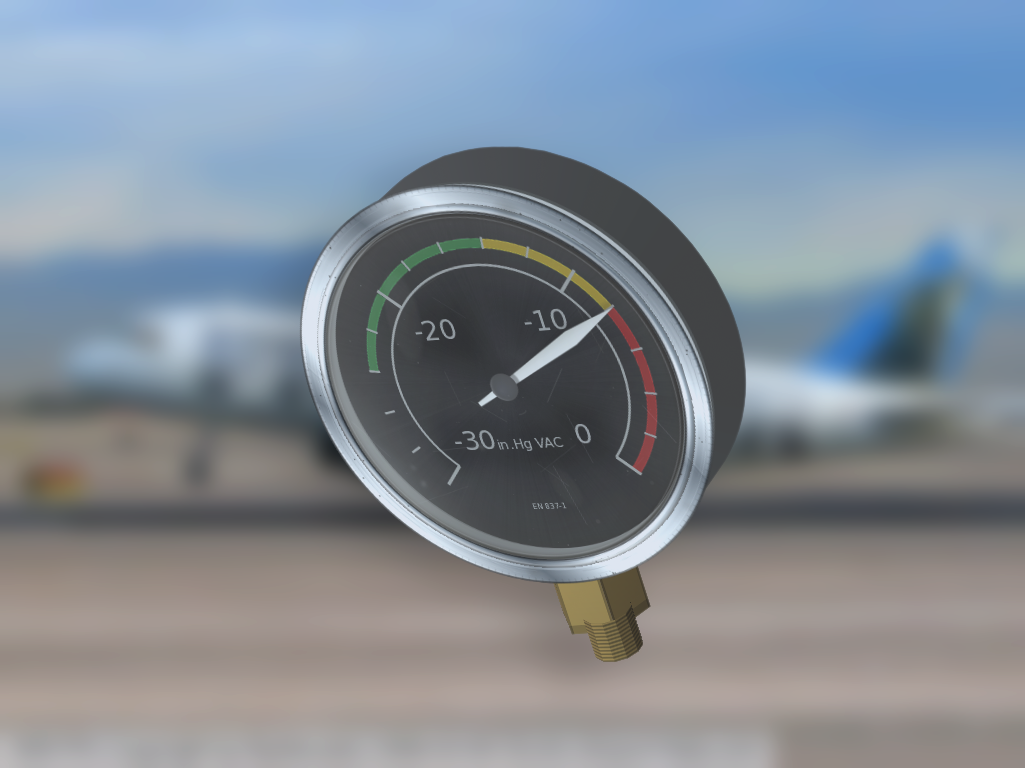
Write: -8 inHg
